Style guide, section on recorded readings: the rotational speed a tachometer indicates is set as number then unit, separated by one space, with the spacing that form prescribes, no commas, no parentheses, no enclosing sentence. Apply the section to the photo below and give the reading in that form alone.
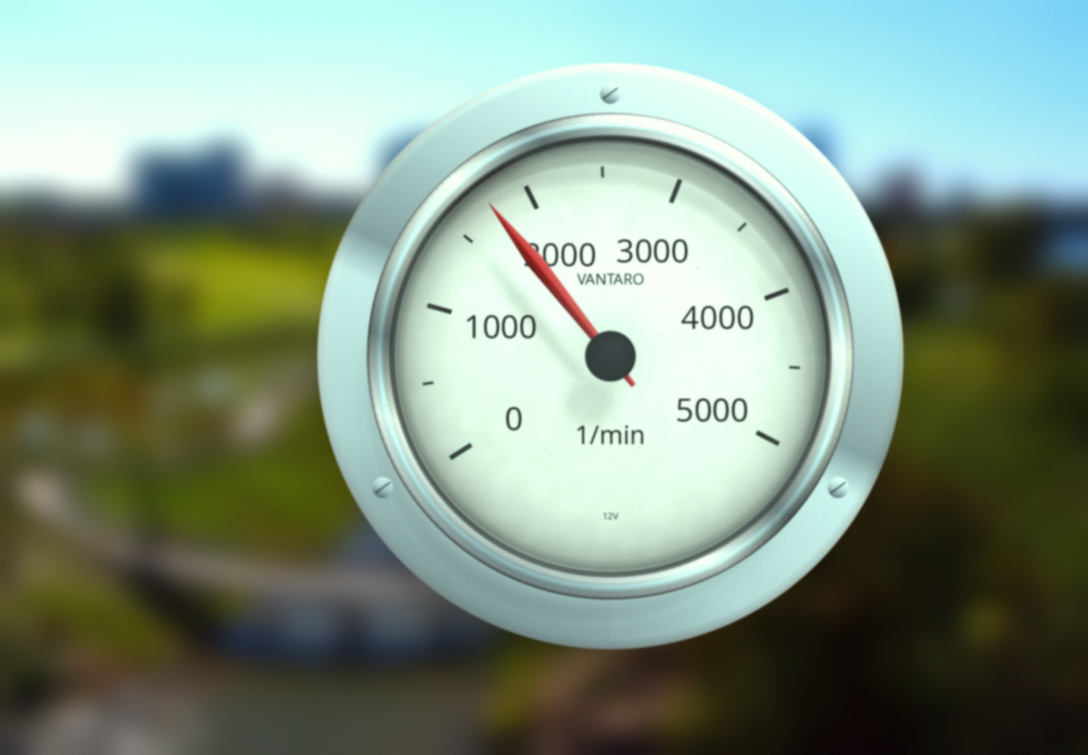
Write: 1750 rpm
